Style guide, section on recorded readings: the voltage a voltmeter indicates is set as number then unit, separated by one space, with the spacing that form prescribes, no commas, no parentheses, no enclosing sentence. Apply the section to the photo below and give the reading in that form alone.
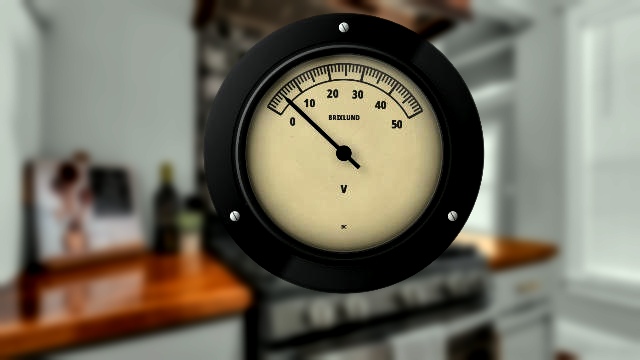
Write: 5 V
